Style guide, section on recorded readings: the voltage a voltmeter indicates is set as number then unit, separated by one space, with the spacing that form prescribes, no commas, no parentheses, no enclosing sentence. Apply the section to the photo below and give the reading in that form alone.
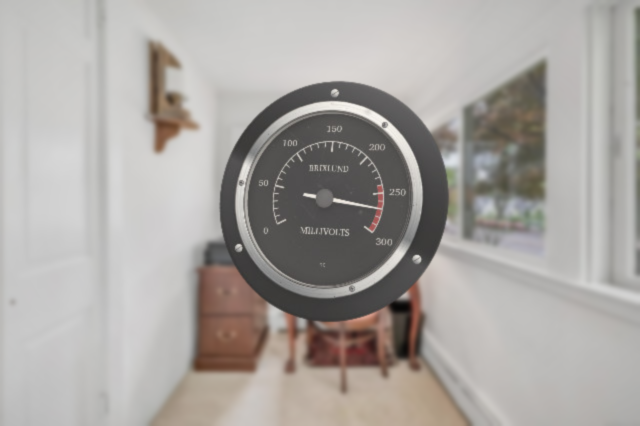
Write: 270 mV
